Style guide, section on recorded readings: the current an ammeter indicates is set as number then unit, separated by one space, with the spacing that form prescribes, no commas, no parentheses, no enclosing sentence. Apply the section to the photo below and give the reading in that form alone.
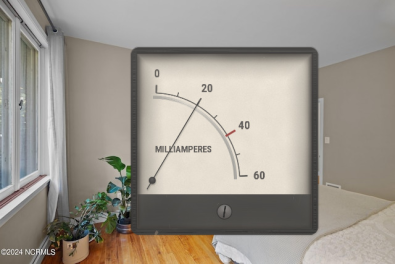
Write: 20 mA
